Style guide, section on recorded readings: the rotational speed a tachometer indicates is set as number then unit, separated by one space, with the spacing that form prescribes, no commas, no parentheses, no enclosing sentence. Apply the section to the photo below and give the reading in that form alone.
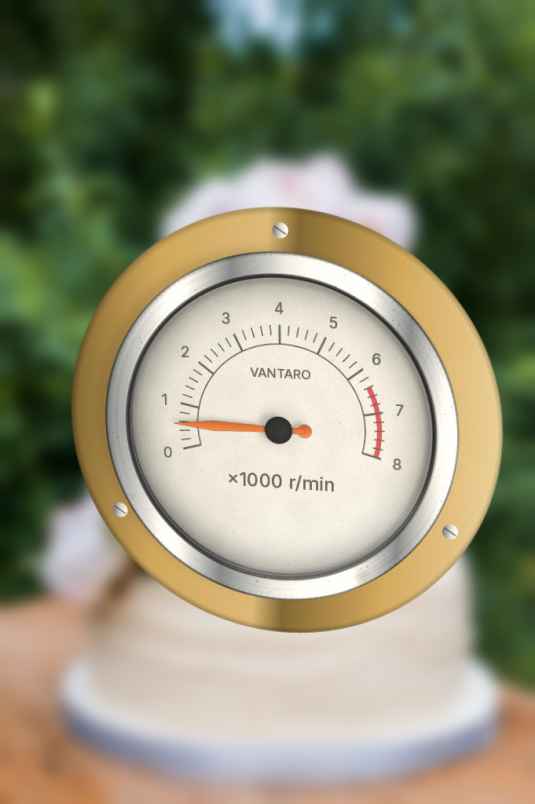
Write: 600 rpm
